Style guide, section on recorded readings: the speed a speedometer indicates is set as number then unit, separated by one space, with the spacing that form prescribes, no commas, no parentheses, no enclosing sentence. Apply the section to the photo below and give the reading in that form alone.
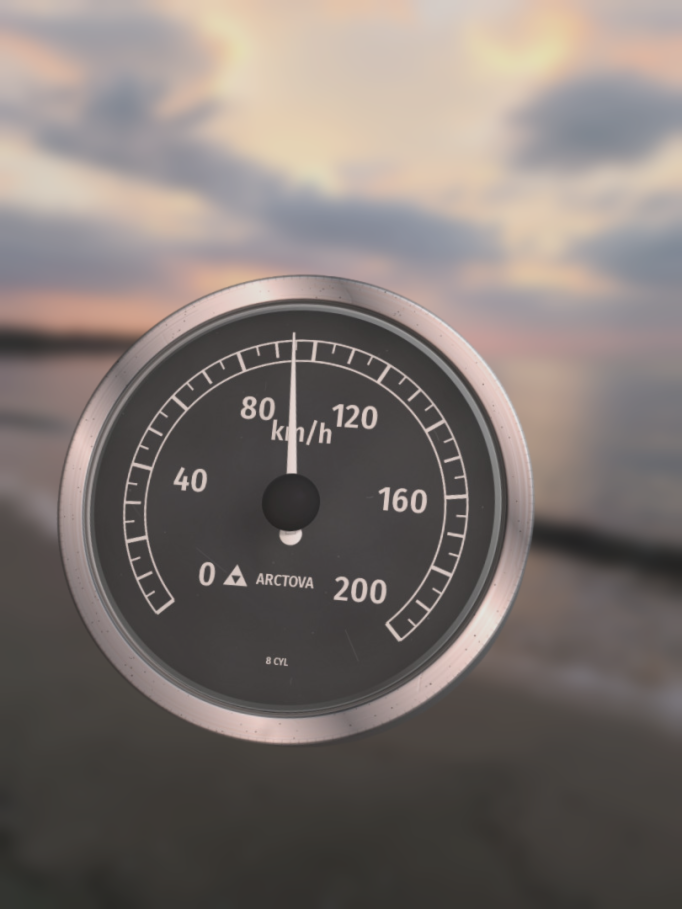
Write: 95 km/h
